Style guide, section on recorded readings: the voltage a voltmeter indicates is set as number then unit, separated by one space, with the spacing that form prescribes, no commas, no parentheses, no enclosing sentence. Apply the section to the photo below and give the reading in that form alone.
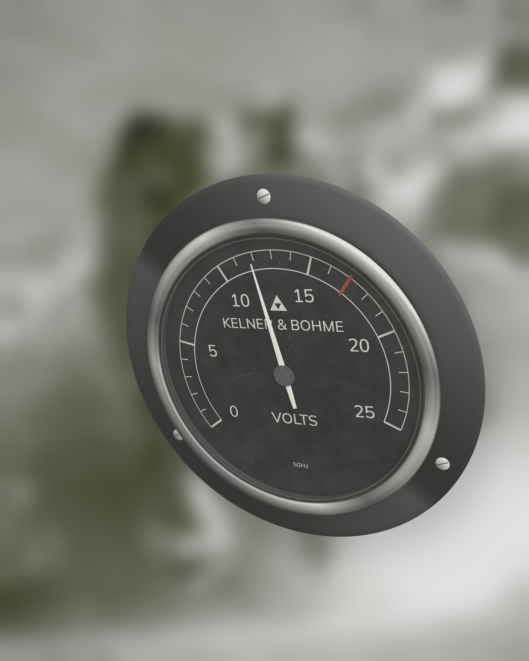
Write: 12 V
